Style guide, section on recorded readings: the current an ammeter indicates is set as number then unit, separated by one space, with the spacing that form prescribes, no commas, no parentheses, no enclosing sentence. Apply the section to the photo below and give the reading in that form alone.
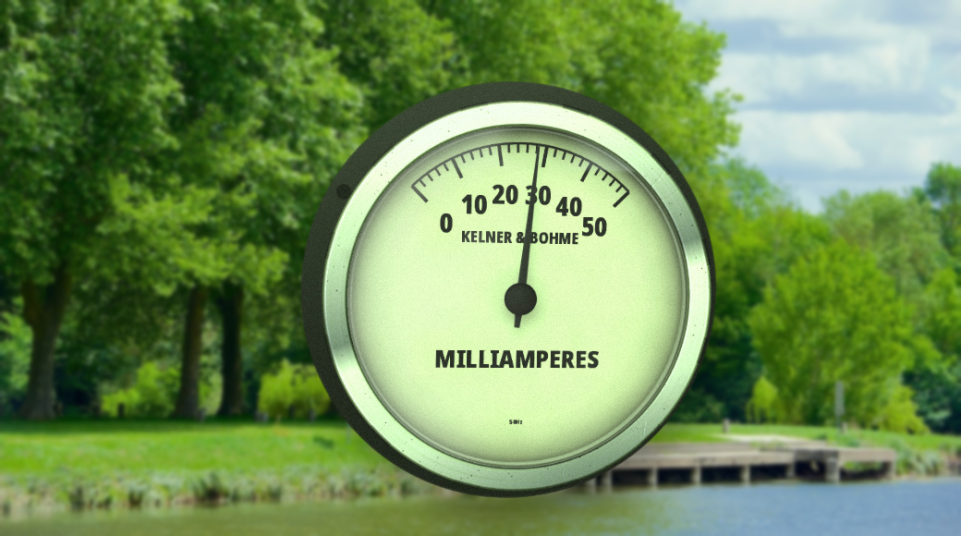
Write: 28 mA
